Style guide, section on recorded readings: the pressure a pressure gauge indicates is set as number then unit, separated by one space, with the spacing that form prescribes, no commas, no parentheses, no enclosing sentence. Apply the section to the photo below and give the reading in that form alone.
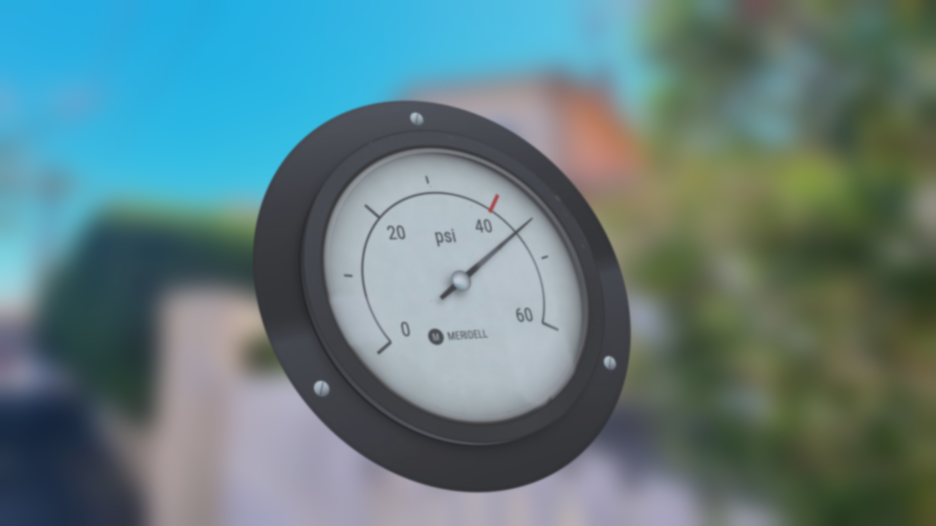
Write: 45 psi
